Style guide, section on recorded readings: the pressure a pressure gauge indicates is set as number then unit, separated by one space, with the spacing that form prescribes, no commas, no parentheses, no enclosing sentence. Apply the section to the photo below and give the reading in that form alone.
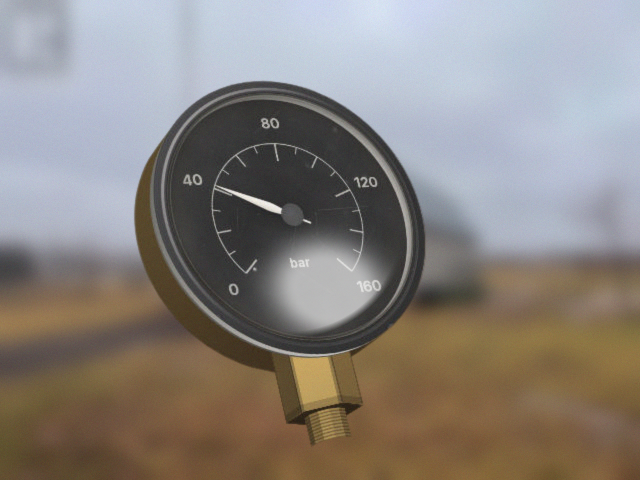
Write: 40 bar
